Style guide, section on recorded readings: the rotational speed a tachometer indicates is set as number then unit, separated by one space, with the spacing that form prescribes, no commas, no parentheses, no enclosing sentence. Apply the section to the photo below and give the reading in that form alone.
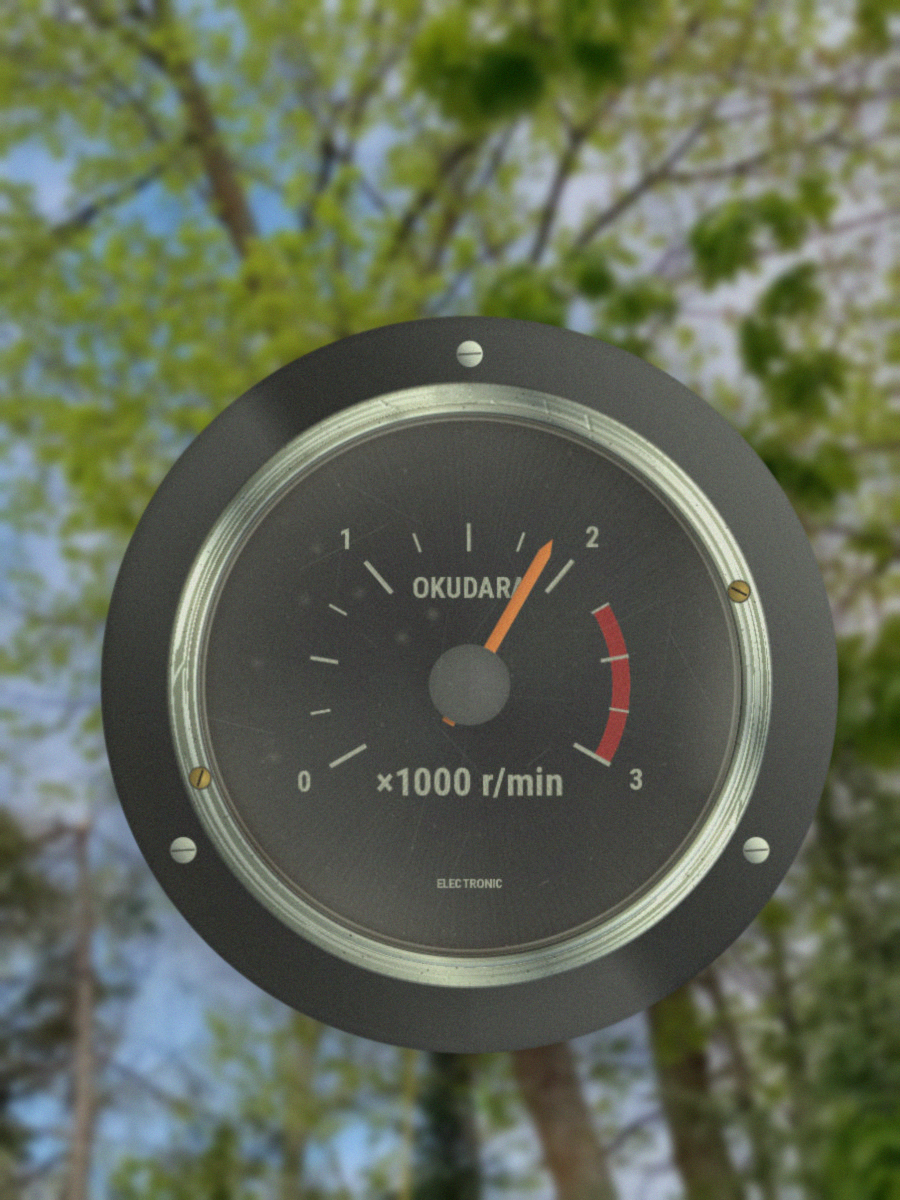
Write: 1875 rpm
